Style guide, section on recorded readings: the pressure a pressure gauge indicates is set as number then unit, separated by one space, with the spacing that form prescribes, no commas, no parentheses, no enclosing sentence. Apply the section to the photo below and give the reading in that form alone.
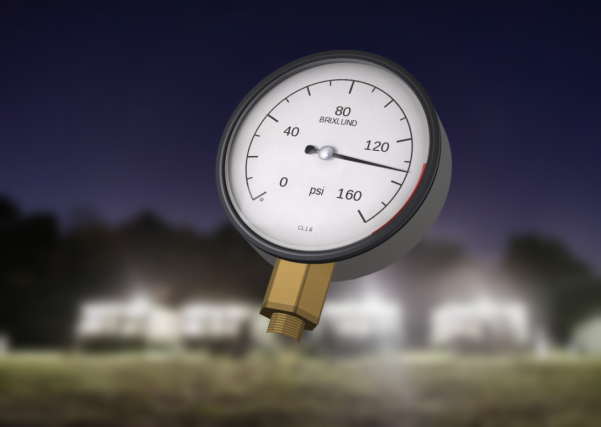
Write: 135 psi
